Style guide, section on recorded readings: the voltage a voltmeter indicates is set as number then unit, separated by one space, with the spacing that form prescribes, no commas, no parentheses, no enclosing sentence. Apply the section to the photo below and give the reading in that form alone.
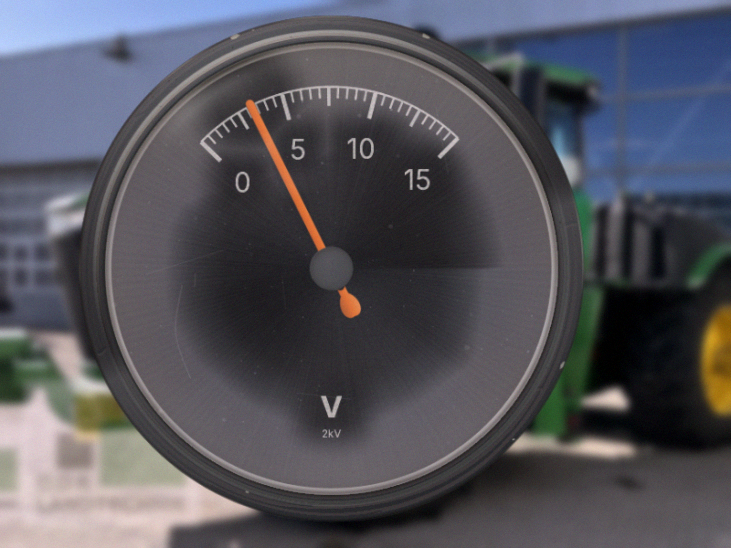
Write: 3.25 V
